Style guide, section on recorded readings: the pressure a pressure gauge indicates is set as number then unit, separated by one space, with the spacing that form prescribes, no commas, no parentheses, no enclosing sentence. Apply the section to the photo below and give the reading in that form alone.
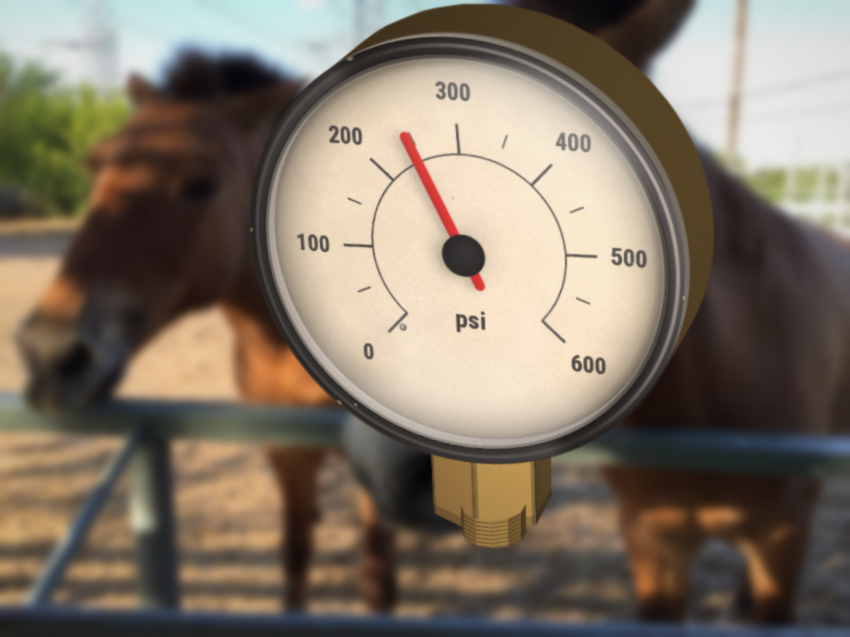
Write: 250 psi
